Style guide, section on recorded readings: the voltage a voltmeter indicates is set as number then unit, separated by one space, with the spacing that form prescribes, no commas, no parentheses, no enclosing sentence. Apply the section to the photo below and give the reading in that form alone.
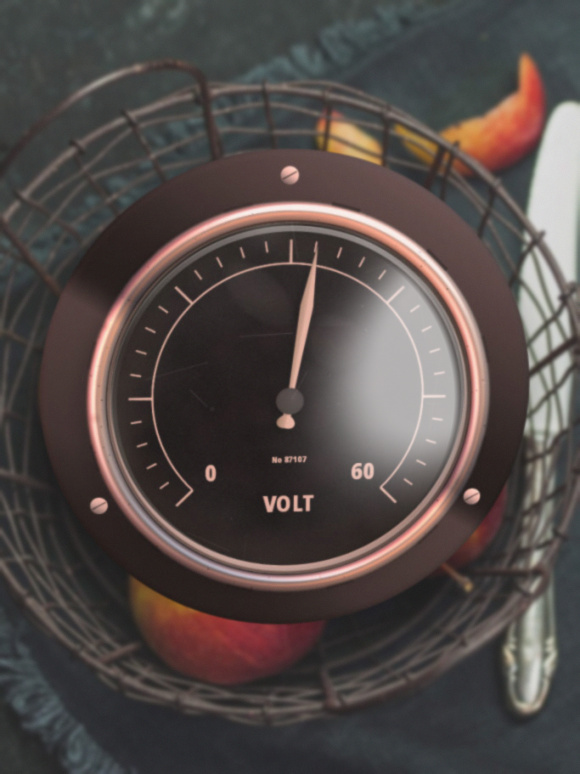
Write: 32 V
